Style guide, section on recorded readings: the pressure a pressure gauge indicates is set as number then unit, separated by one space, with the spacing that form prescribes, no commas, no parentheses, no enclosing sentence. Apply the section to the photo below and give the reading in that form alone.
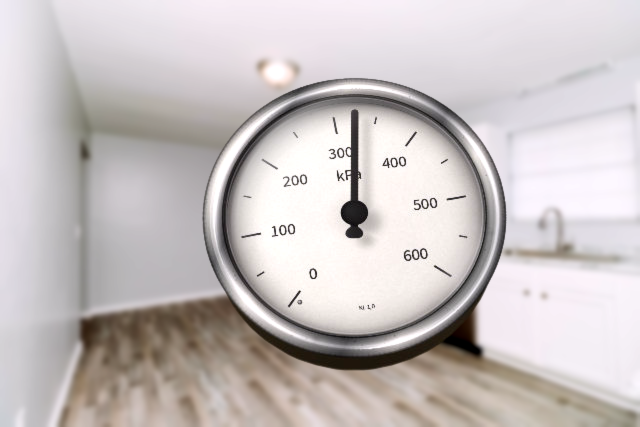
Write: 325 kPa
